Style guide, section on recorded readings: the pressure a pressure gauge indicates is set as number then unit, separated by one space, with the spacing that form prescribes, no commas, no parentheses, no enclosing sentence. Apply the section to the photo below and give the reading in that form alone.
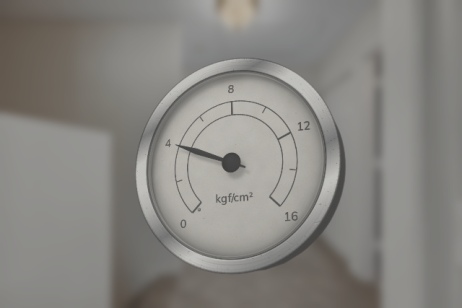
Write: 4 kg/cm²
